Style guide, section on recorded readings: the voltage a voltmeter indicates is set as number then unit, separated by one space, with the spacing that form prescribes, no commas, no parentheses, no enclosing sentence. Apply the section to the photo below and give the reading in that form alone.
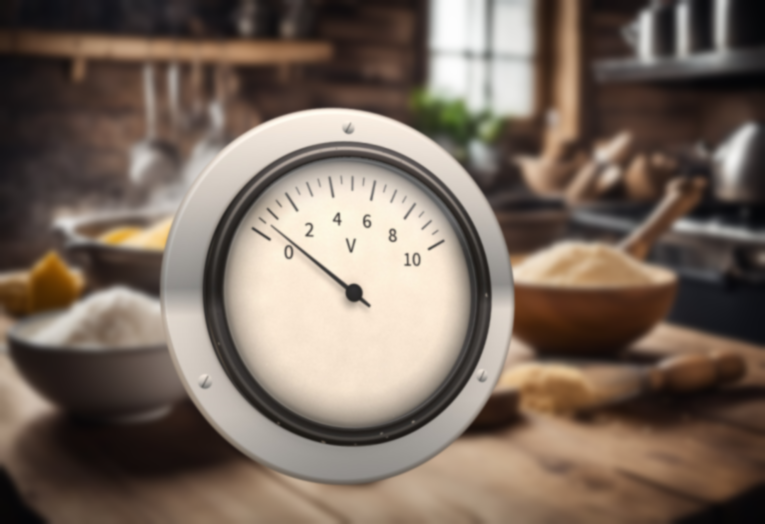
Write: 0.5 V
